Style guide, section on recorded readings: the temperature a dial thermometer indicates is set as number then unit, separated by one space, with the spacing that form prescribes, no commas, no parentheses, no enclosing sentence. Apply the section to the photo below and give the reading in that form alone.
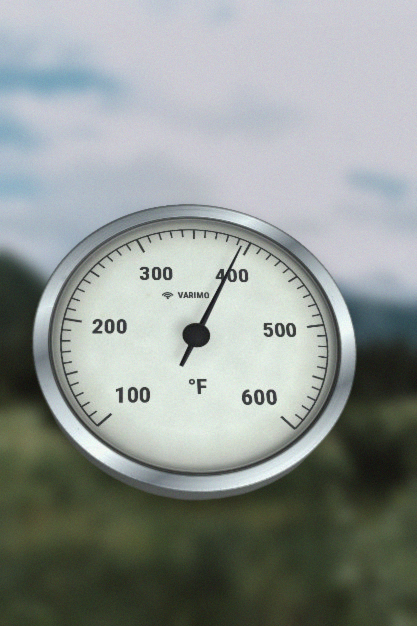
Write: 395 °F
